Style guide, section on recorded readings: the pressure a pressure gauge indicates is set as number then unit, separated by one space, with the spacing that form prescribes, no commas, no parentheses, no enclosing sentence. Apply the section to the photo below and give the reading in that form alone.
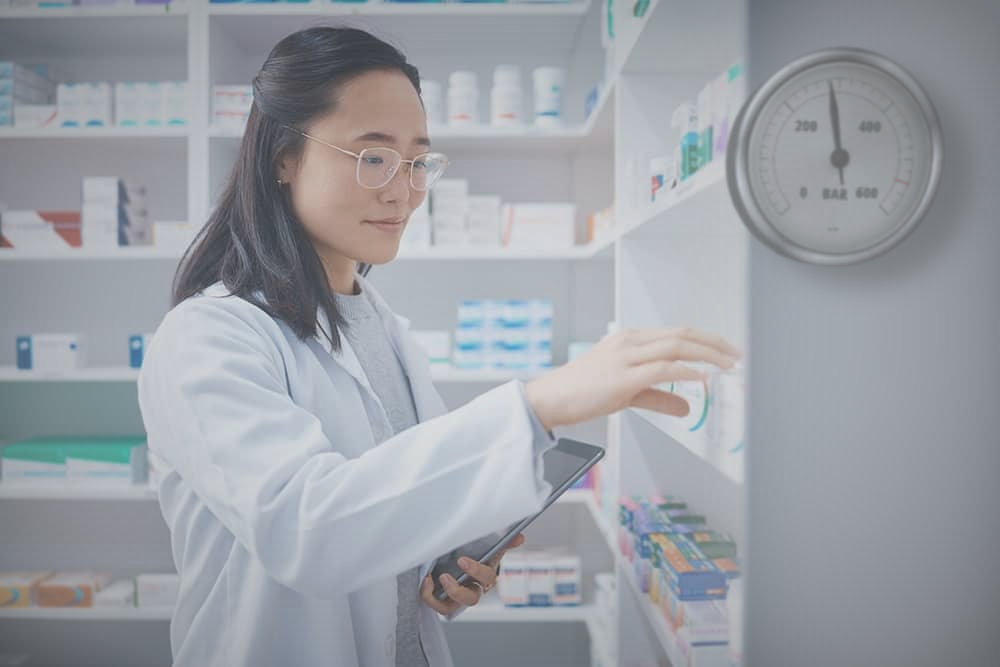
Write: 280 bar
